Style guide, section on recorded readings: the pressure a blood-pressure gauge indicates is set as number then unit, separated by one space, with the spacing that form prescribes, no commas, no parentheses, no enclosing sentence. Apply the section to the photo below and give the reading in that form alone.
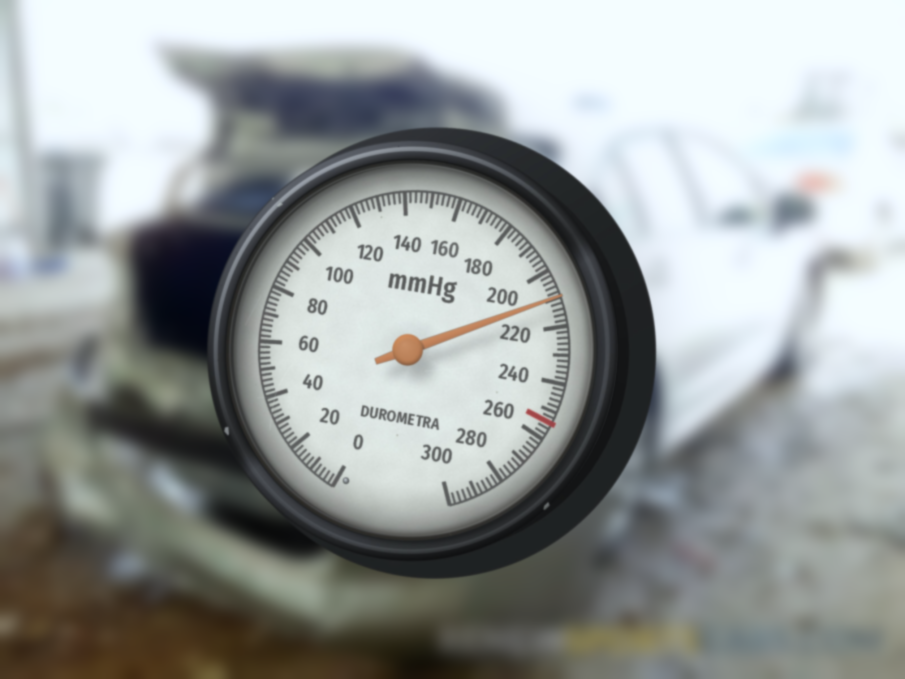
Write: 210 mmHg
